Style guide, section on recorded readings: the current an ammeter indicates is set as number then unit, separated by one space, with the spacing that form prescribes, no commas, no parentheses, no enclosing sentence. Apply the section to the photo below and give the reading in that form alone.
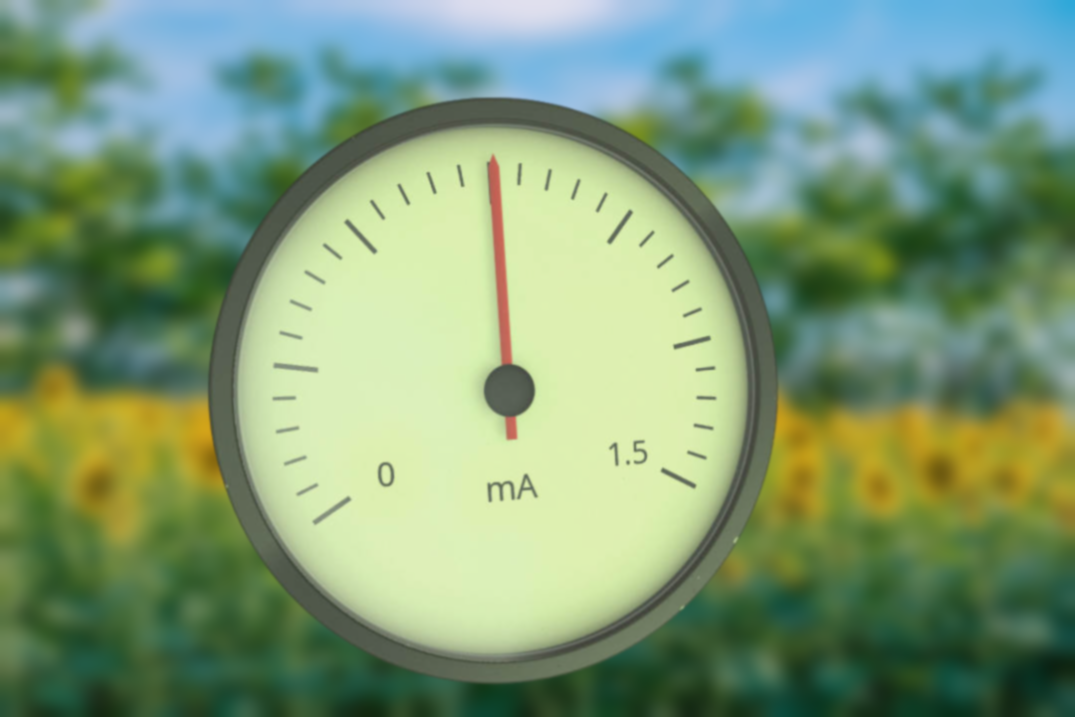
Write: 0.75 mA
